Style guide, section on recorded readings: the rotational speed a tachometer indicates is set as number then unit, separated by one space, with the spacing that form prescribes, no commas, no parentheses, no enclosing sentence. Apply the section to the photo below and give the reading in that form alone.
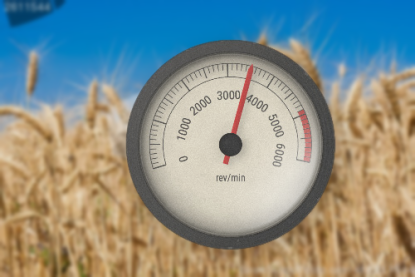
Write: 3500 rpm
